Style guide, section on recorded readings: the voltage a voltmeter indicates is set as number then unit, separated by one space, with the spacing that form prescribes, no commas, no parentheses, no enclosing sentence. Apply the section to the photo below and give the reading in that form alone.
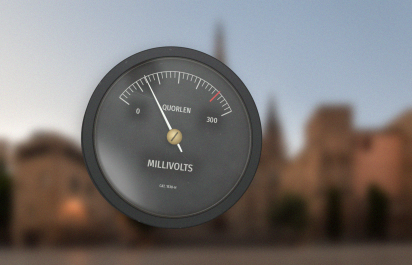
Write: 70 mV
